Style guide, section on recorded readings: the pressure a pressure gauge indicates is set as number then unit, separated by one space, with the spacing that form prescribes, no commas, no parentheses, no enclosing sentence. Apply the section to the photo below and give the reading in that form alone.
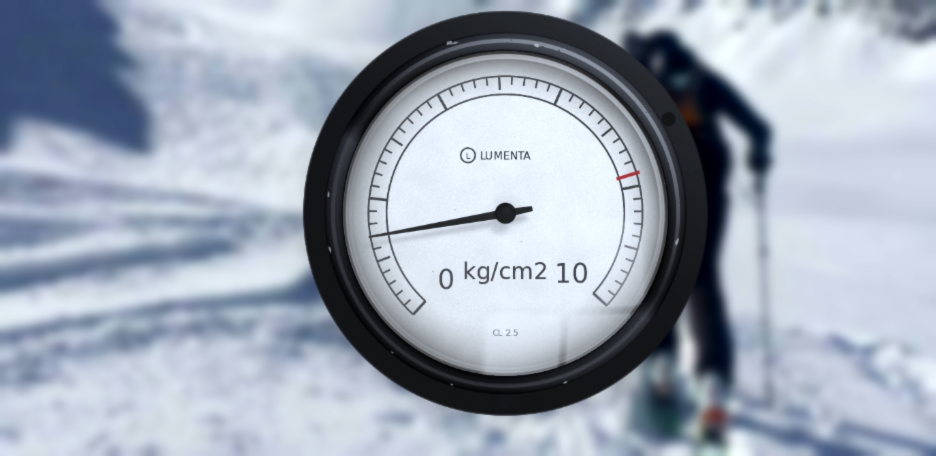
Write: 1.4 kg/cm²
